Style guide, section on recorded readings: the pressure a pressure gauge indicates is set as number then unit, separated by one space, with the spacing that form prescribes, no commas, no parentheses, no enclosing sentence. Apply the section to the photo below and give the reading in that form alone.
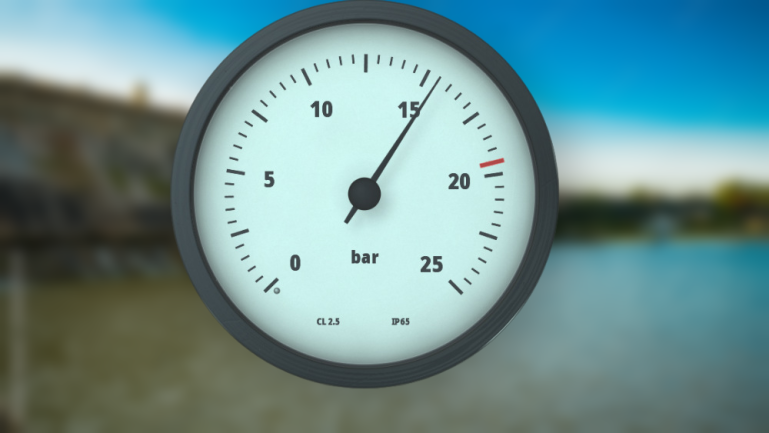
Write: 15.5 bar
